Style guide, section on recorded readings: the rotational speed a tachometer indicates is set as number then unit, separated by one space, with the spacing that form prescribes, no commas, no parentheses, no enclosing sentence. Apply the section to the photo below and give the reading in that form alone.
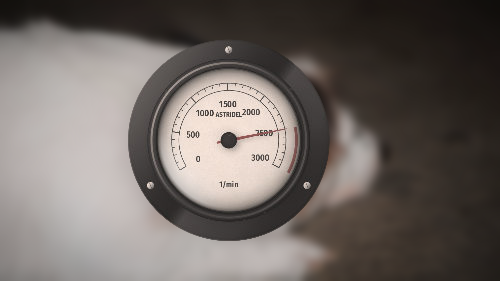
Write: 2500 rpm
